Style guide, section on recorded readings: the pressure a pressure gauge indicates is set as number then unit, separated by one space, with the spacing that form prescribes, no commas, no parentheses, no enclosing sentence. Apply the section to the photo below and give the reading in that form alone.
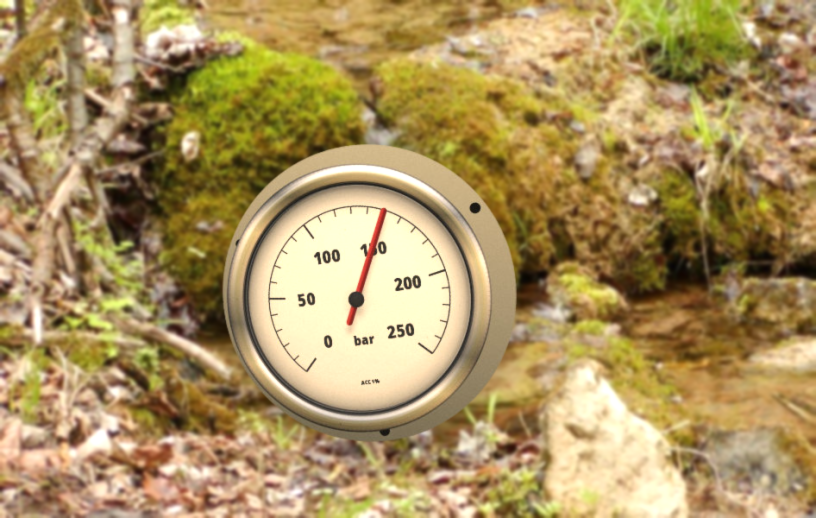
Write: 150 bar
